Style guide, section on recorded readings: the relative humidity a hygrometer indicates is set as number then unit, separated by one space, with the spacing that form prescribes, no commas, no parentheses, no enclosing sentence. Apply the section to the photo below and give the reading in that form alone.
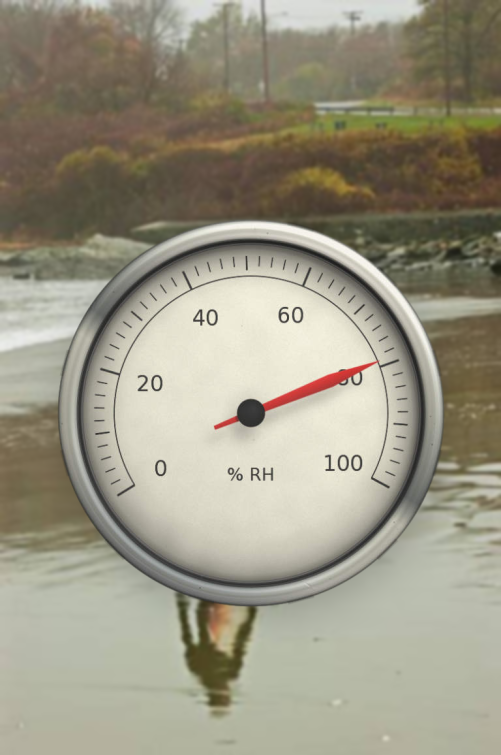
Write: 79 %
